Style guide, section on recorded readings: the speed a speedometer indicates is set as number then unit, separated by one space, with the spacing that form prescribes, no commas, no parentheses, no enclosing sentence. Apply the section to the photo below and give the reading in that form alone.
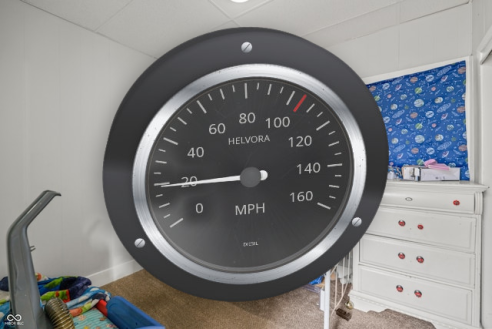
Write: 20 mph
